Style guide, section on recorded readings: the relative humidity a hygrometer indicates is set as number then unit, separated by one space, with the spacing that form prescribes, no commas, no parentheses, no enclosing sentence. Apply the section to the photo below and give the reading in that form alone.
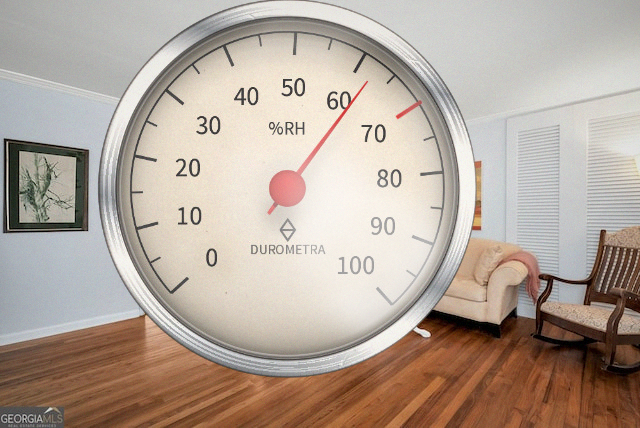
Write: 62.5 %
